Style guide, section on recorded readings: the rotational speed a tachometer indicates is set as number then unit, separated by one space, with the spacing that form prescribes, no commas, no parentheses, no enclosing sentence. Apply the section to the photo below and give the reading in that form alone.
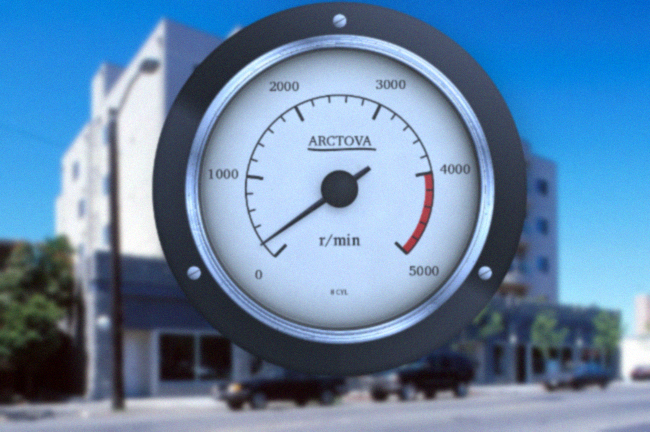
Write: 200 rpm
